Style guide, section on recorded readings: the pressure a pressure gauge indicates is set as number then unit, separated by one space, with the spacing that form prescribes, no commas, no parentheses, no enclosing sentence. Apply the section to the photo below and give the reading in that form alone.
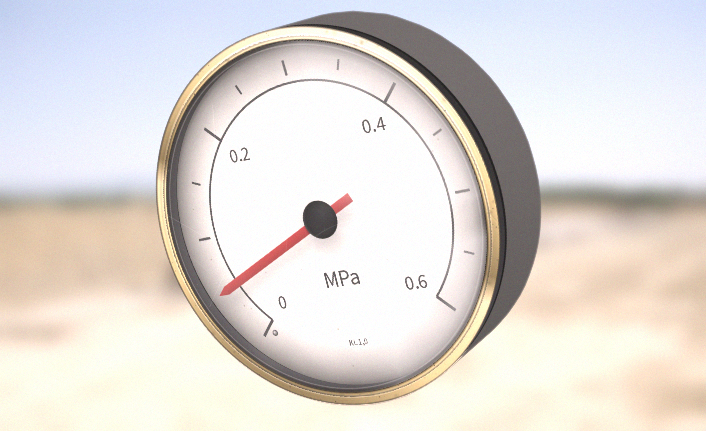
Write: 0.05 MPa
